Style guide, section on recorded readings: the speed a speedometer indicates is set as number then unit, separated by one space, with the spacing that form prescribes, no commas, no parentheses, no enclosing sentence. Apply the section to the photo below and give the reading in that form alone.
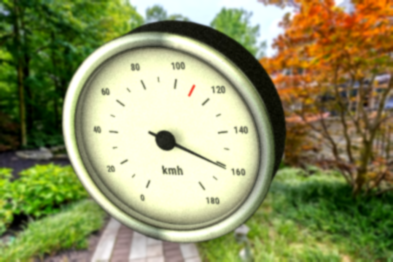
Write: 160 km/h
